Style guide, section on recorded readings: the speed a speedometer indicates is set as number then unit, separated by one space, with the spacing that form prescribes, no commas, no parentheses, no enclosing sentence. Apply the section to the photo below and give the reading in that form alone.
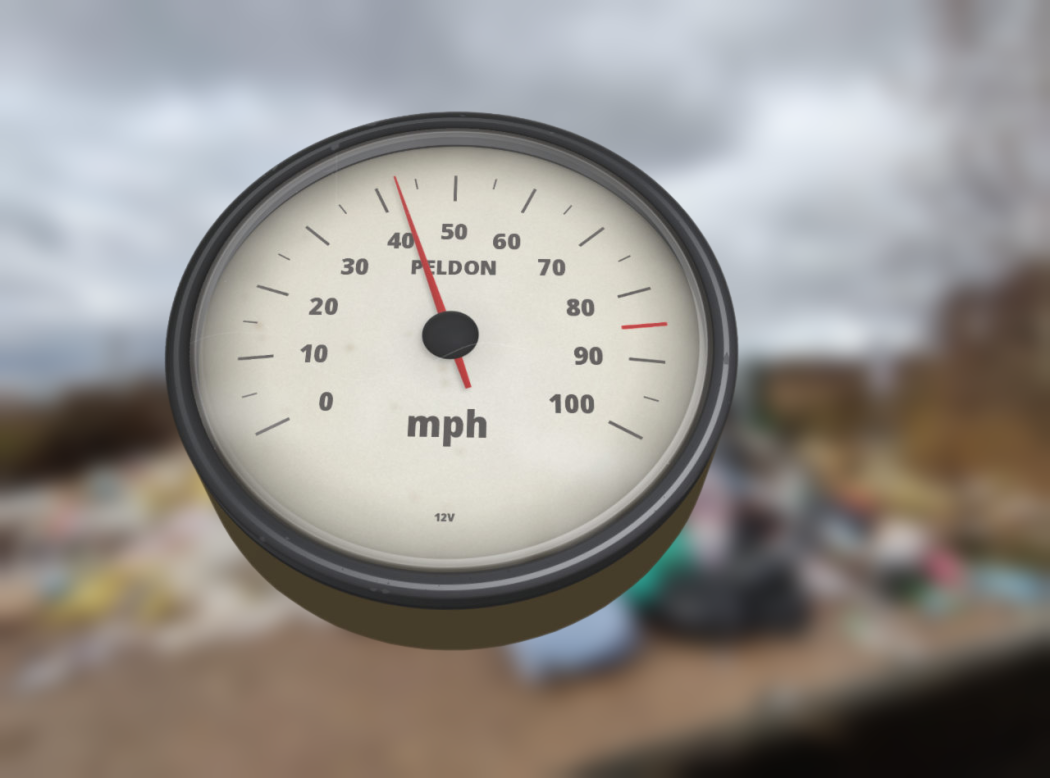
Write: 42.5 mph
